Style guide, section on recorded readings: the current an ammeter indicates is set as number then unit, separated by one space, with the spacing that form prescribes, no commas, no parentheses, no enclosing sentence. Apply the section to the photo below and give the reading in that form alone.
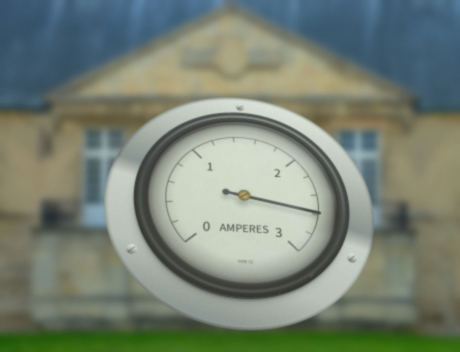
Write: 2.6 A
